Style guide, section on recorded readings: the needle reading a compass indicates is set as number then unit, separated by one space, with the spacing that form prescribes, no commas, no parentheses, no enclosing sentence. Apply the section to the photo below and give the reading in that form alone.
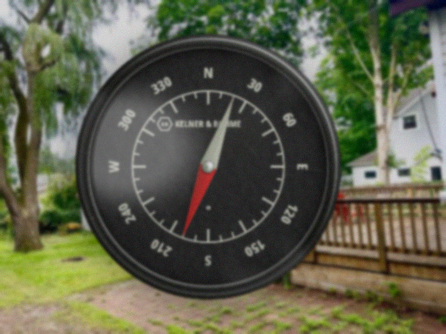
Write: 200 °
